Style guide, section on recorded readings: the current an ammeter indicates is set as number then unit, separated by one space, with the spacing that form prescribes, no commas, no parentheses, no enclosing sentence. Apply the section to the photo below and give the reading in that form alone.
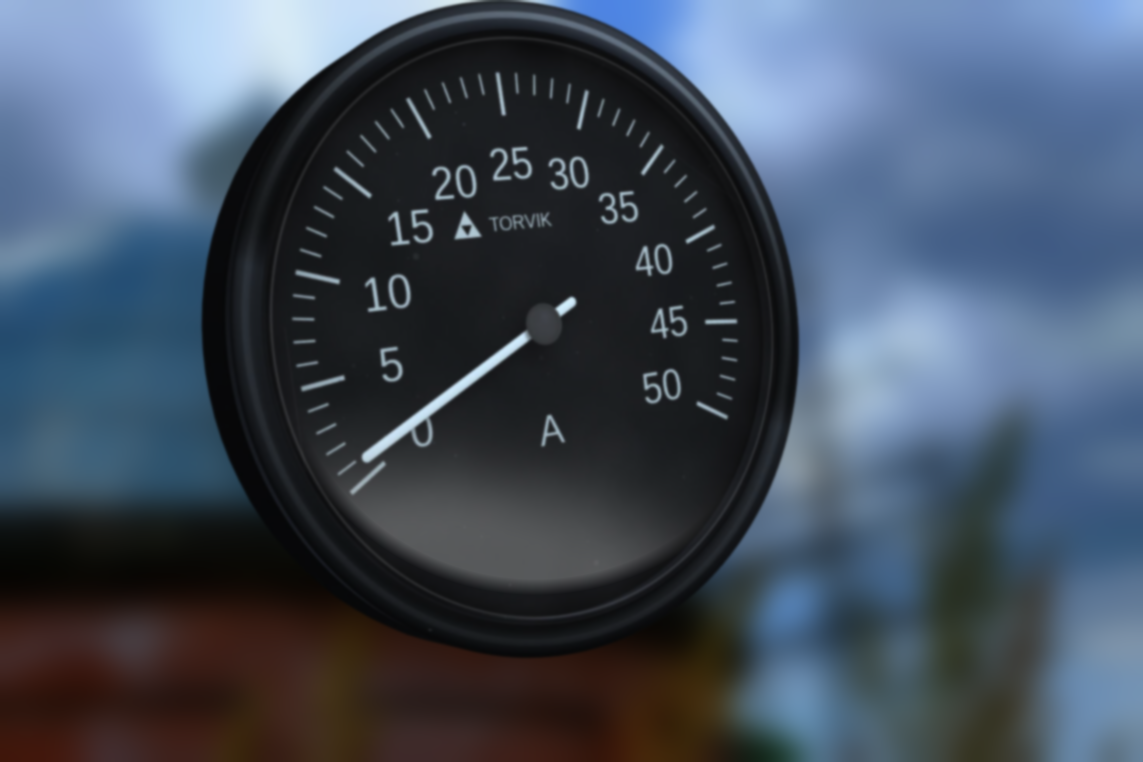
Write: 1 A
